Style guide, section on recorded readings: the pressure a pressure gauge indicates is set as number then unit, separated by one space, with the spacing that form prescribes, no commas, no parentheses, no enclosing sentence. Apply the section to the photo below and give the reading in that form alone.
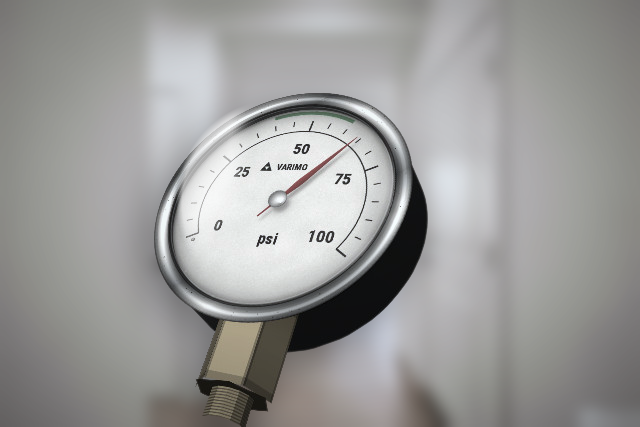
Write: 65 psi
